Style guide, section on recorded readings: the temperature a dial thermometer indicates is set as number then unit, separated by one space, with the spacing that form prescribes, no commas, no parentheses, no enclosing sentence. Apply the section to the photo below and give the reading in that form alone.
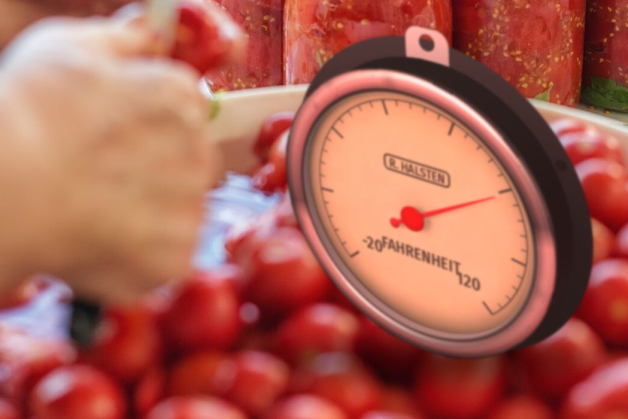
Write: 80 °F
